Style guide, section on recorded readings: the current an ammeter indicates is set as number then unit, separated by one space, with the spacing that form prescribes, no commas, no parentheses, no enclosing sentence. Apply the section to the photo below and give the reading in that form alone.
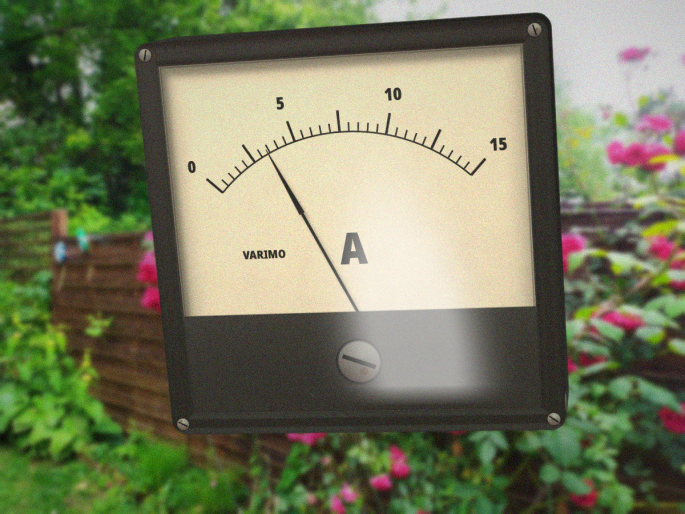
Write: 3.5 A
